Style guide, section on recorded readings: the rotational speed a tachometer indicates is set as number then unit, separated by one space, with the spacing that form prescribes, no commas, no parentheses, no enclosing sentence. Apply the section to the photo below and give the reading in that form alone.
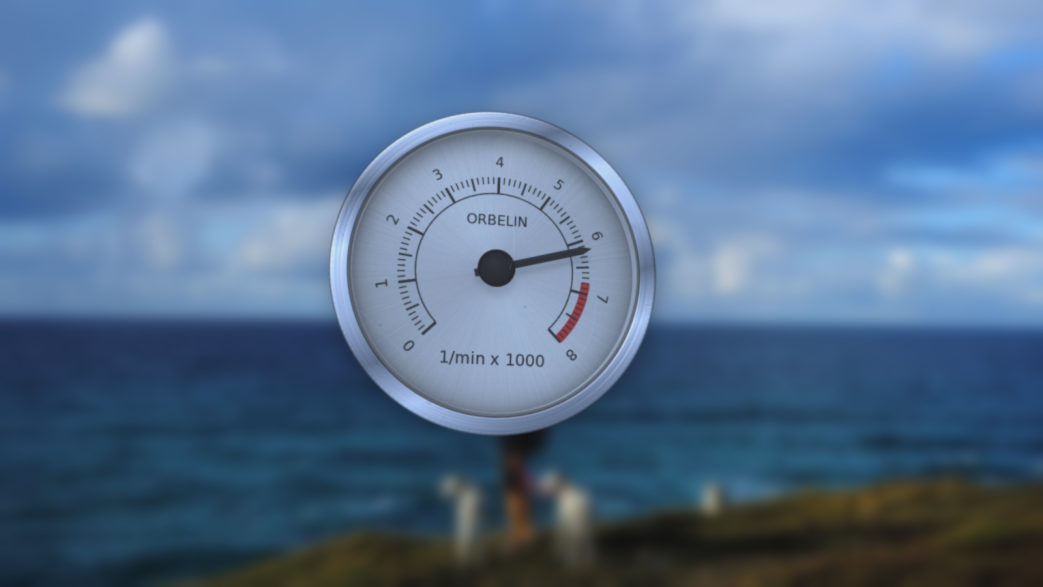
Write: 6200 rpm
